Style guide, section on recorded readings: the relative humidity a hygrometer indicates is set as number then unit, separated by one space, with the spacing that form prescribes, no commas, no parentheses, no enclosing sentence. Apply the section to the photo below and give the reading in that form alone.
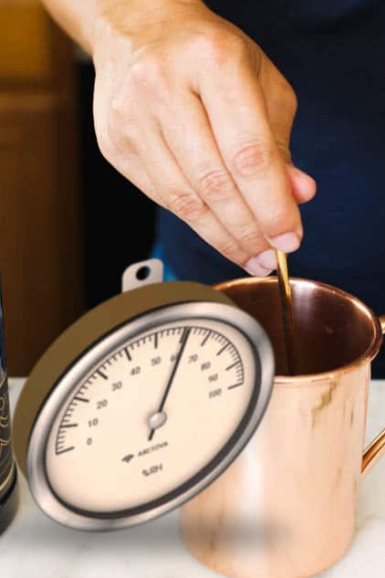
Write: 60 %
